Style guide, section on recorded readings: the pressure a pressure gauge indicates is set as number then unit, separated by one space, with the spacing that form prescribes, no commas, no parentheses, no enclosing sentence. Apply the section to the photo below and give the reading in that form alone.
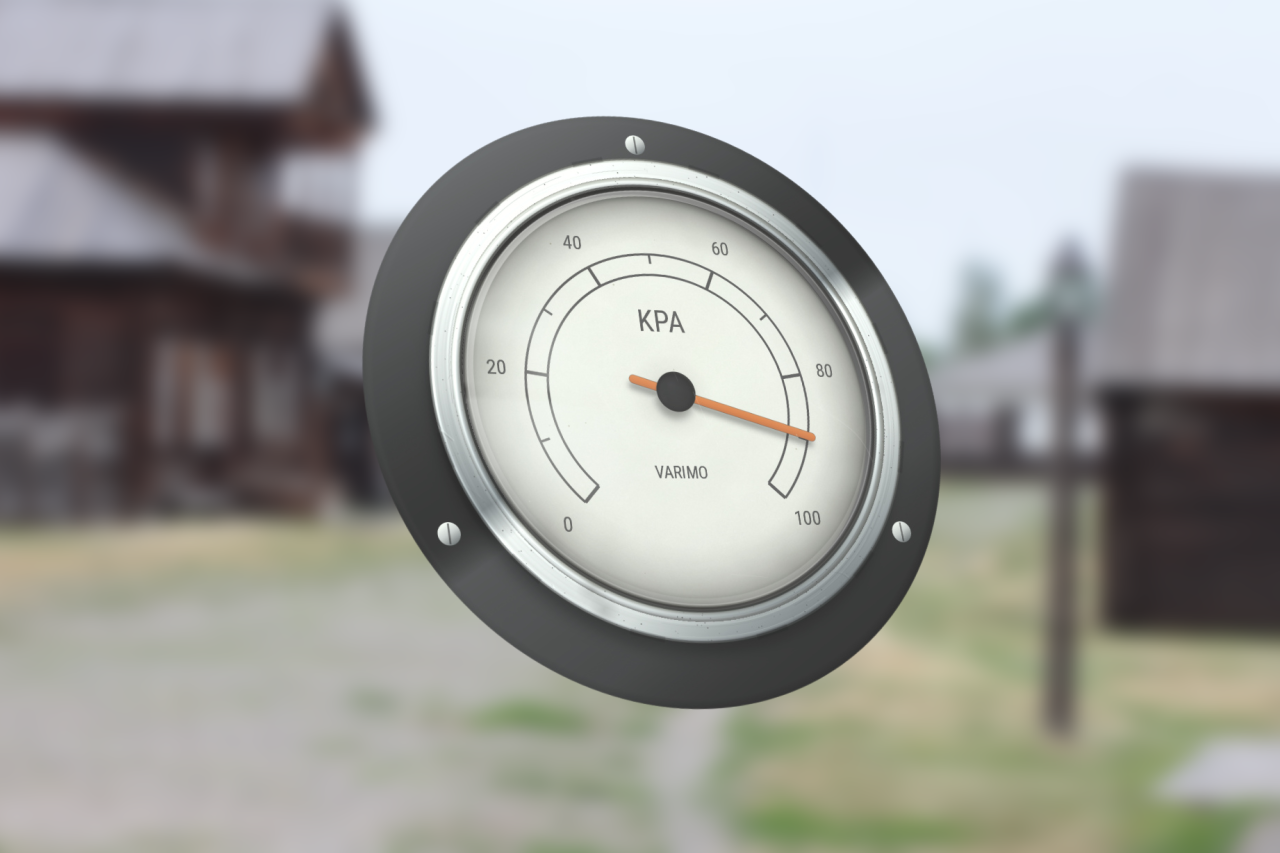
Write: 90 kPa
